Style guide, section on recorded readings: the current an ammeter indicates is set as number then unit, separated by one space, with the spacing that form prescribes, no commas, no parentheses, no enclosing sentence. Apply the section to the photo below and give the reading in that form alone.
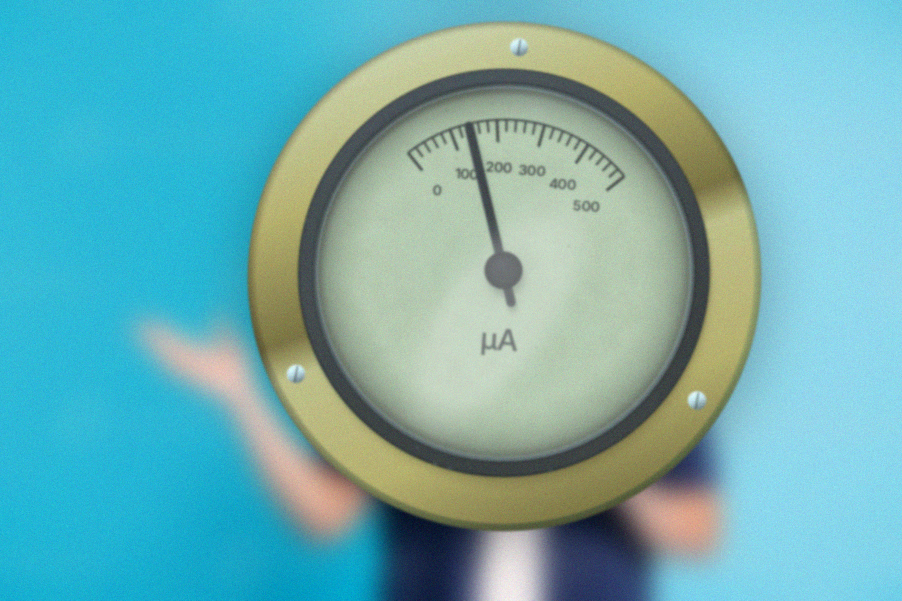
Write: 140 µA
